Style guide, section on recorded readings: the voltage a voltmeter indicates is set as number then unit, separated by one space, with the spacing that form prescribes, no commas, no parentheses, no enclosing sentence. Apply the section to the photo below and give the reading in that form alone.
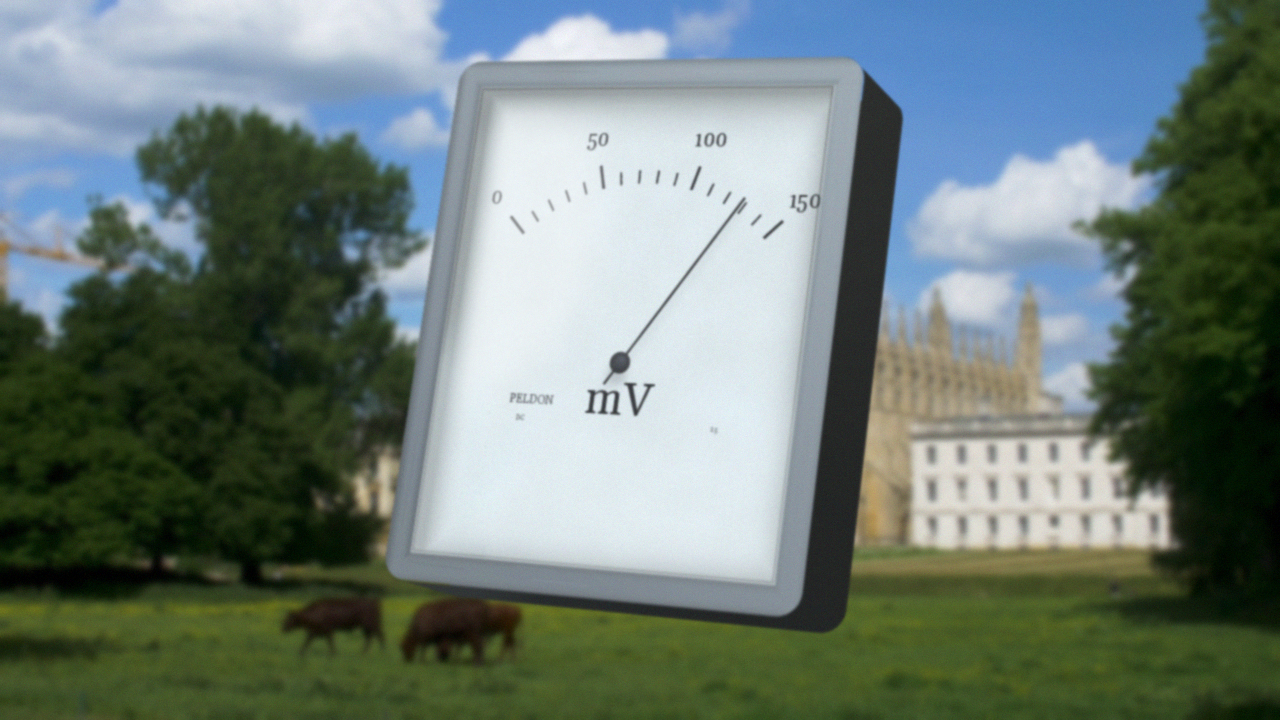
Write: 130 mV
